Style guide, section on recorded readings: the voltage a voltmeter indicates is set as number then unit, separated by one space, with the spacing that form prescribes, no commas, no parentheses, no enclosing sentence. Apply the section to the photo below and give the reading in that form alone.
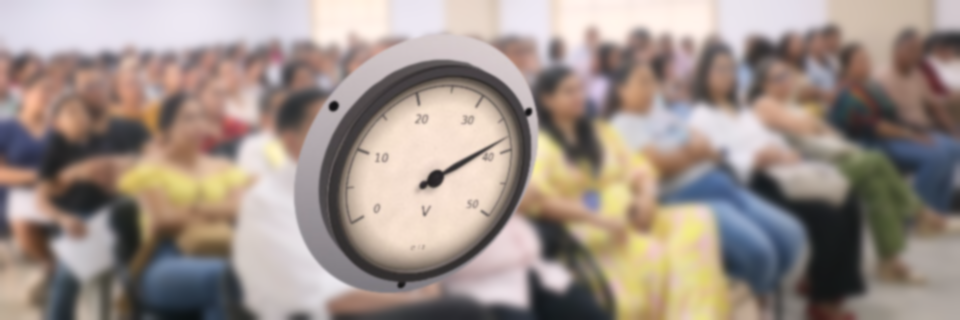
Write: 37.5 V
